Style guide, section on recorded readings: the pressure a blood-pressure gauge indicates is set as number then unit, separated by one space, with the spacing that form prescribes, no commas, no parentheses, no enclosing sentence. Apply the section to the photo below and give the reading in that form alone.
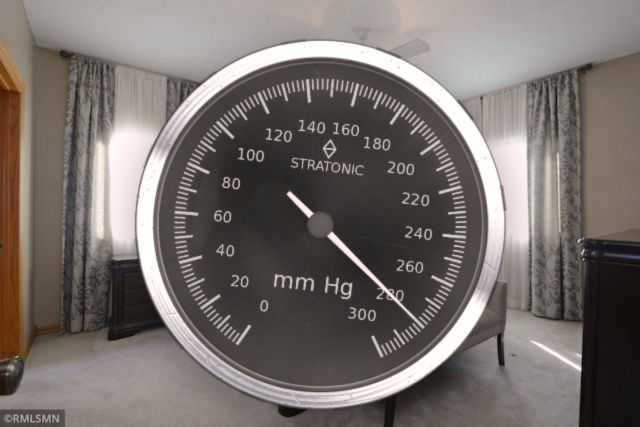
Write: 280 mmHg
